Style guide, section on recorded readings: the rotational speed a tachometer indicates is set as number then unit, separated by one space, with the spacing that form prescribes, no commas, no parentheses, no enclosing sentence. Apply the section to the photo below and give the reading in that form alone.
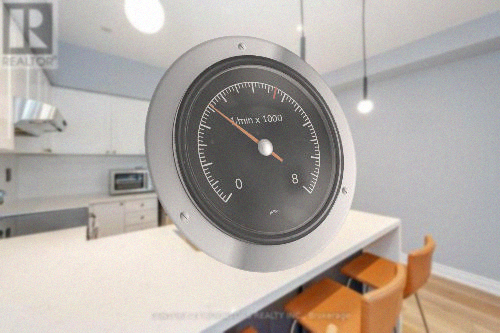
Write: 2500 rpm
